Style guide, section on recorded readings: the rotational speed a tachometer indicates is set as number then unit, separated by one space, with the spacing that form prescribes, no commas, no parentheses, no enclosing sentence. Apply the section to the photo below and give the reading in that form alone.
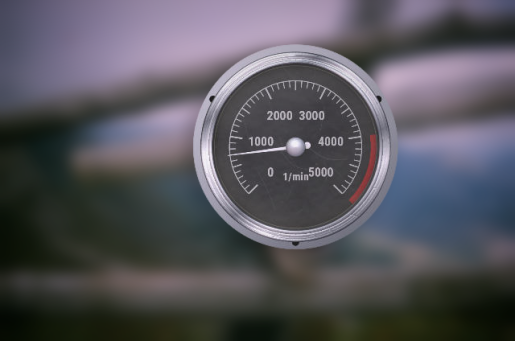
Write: 700 rpm
